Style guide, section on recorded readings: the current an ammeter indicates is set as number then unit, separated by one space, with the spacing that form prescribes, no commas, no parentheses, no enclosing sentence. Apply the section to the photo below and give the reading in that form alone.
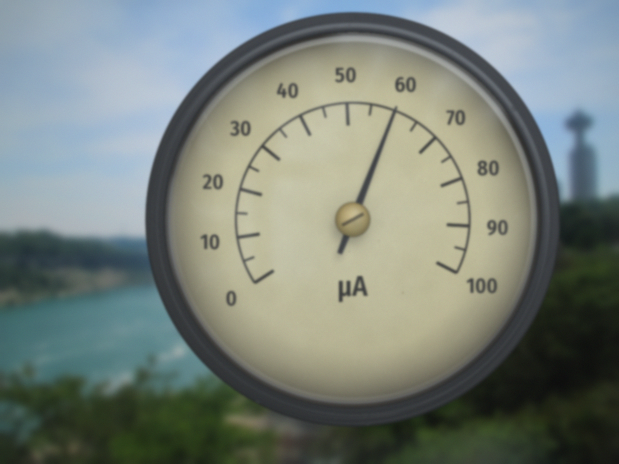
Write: 60 µA
